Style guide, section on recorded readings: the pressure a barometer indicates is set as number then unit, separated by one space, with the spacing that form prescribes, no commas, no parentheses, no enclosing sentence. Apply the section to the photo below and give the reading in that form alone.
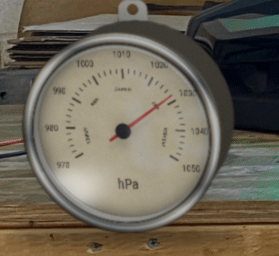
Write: 1028 hPa
